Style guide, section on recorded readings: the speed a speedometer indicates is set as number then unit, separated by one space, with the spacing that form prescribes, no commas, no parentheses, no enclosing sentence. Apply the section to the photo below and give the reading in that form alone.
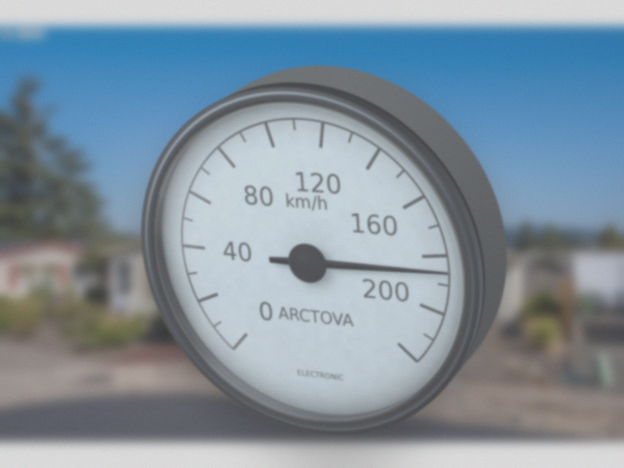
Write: 185 km/h
